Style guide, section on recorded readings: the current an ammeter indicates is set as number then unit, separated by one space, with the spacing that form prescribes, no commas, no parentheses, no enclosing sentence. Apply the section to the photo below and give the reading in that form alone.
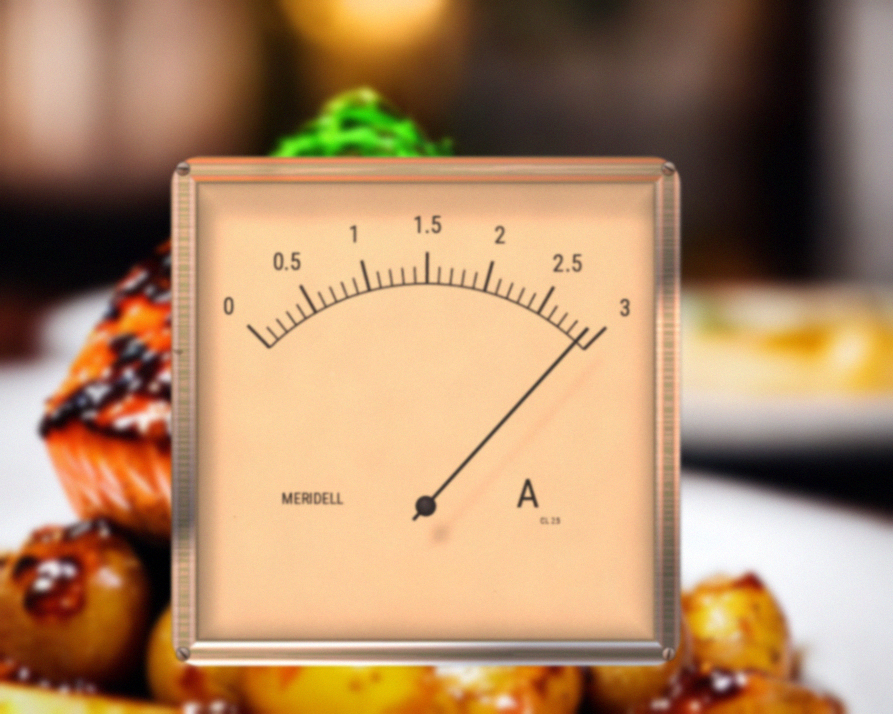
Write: 2.9 A
